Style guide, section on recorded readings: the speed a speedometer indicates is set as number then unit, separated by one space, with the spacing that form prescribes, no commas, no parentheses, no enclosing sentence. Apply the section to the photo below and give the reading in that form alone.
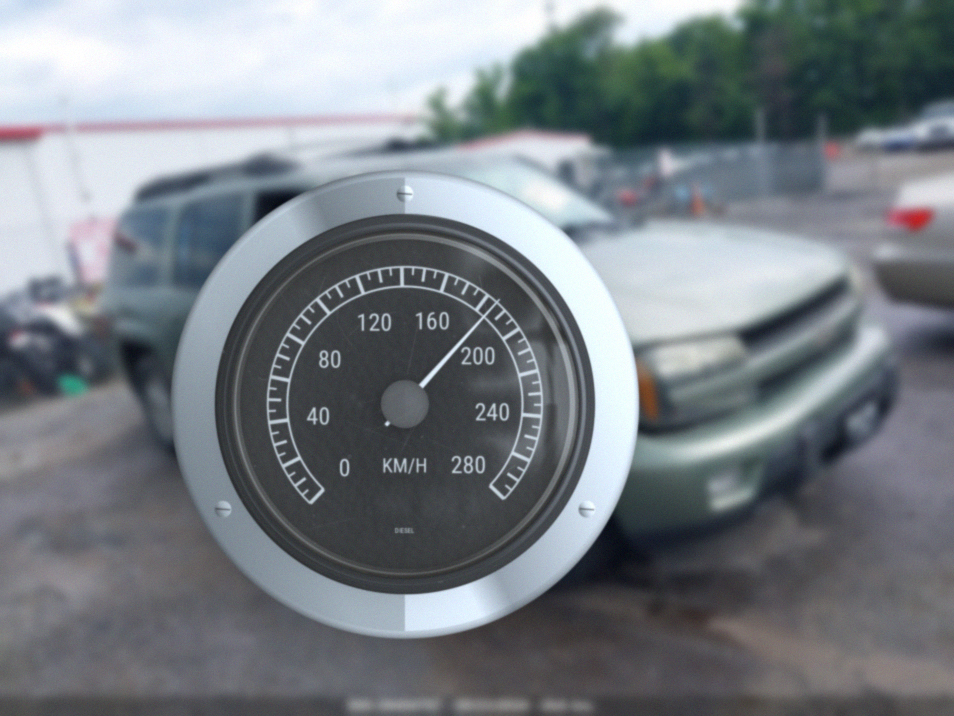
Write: 185 km/h
